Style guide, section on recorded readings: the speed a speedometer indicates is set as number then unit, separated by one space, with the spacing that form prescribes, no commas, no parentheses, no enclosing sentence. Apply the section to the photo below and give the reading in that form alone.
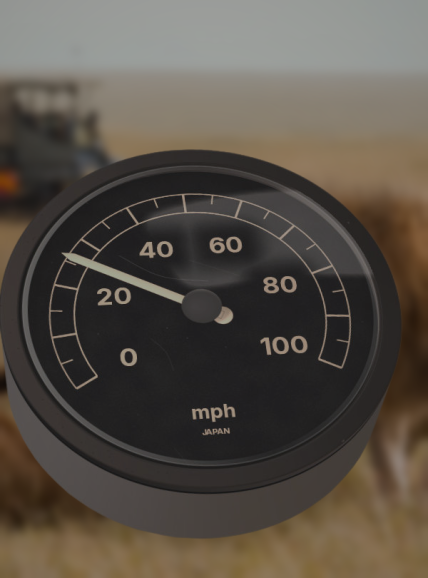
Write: 25 mph
